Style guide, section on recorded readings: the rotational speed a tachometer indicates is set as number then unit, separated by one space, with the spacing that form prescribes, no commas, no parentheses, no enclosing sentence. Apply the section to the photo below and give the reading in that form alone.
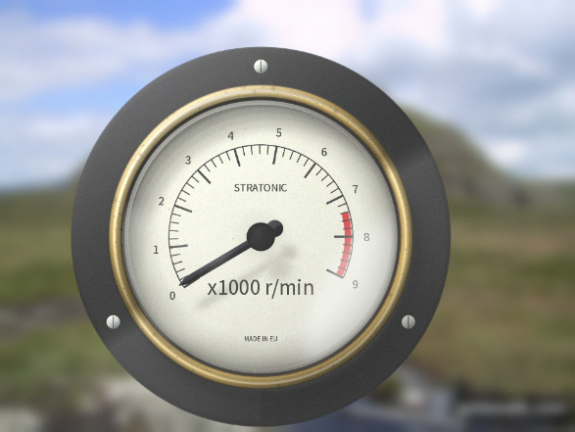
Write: 100 rpm
